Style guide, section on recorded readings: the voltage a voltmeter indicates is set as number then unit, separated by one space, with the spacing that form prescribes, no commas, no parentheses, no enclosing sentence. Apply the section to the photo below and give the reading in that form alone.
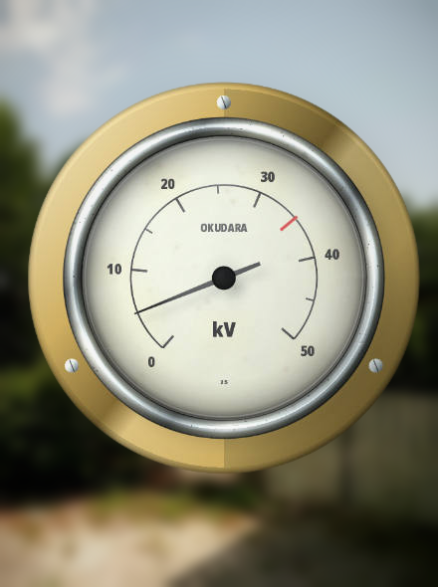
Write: 5 kV
